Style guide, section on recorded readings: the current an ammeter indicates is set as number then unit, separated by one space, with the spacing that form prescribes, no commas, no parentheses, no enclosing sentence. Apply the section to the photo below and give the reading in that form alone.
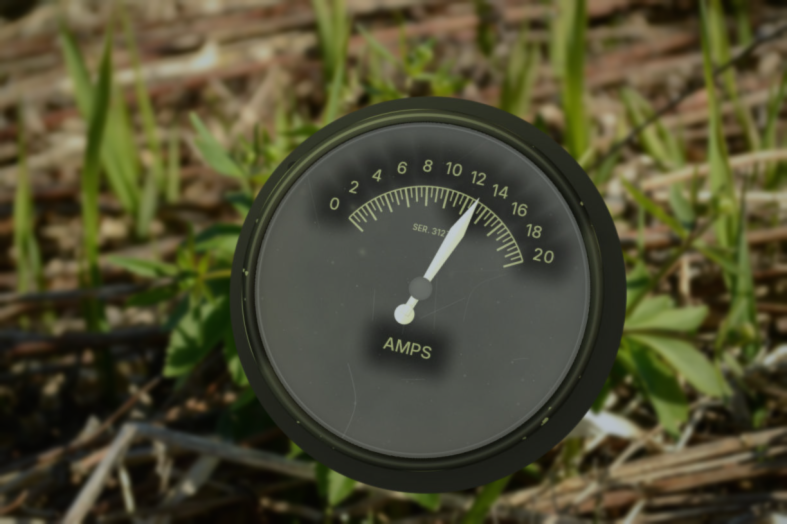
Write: 13 A
